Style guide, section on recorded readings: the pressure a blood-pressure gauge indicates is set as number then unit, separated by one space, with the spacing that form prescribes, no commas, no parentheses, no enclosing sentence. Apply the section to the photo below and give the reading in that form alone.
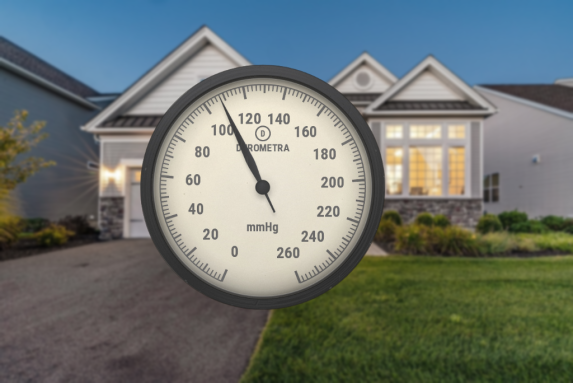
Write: 108 mmHg
